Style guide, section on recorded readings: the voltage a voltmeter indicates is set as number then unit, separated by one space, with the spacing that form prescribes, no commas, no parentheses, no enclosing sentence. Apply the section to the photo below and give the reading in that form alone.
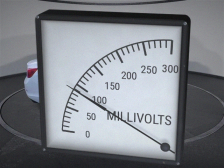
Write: 90 mV
